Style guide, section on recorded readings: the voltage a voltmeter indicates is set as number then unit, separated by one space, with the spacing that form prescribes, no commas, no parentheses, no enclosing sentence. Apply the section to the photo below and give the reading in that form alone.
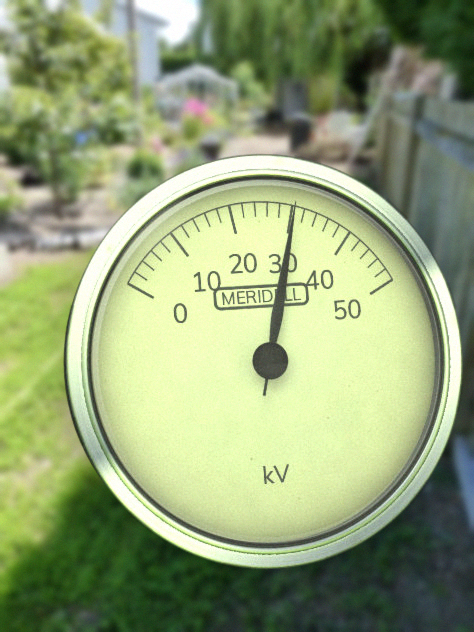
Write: 30 kV
